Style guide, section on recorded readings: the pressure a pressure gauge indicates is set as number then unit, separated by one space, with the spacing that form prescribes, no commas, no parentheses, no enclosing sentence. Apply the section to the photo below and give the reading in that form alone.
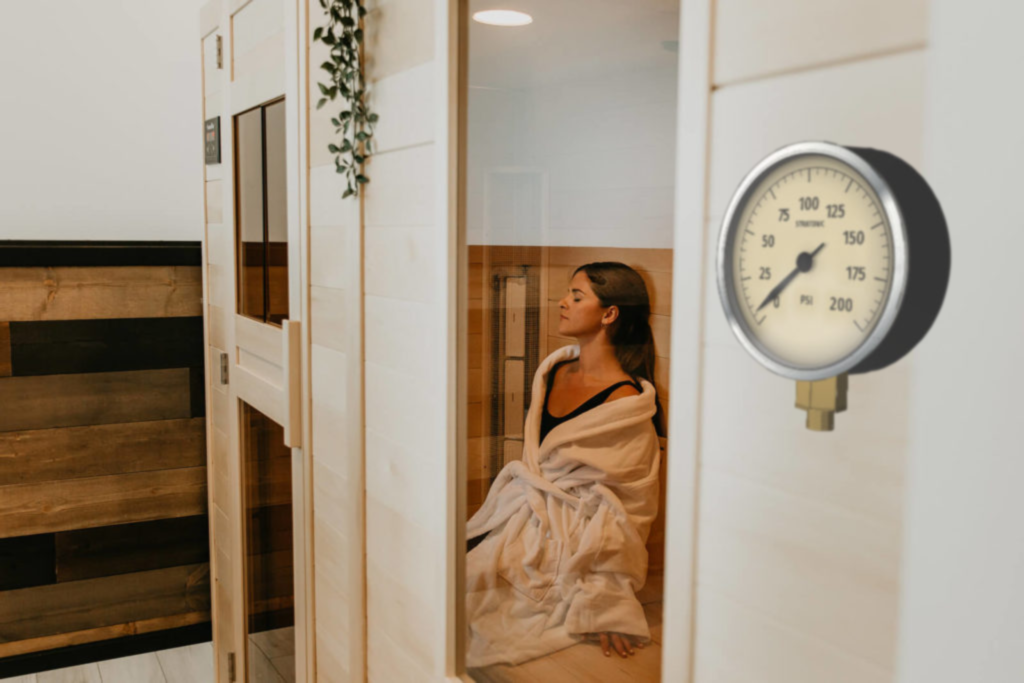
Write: 5 psi
